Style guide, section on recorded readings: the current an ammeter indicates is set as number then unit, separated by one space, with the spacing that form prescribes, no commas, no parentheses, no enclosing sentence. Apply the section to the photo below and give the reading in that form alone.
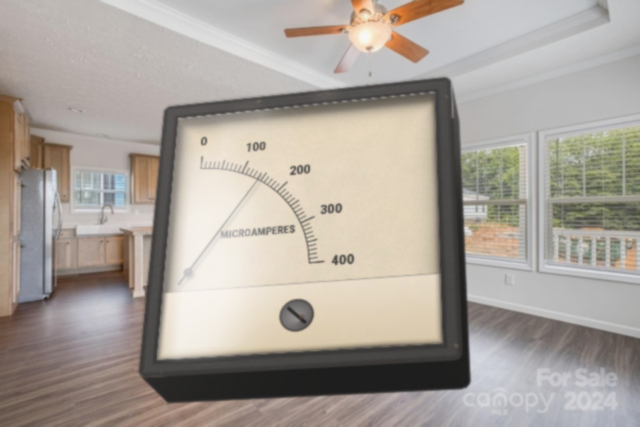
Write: 150 µA
